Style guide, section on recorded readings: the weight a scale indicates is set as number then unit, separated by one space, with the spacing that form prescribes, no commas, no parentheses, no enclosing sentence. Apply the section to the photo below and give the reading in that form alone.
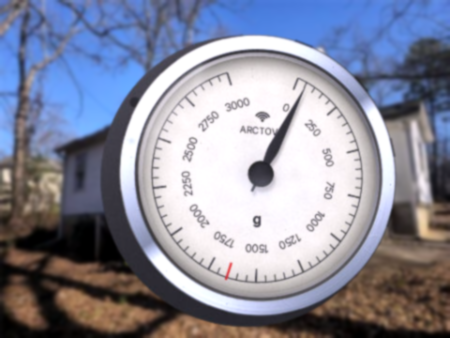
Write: 50 g
